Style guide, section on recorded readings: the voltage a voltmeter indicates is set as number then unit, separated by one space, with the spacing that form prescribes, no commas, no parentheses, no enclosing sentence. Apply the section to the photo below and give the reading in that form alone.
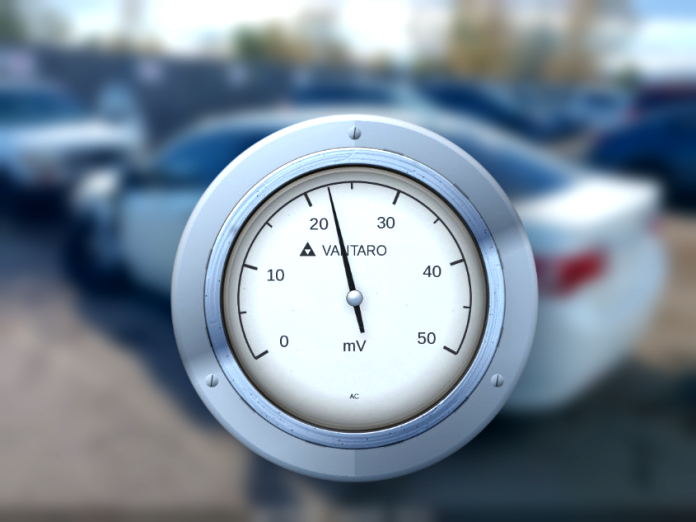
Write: 22.5 mV
